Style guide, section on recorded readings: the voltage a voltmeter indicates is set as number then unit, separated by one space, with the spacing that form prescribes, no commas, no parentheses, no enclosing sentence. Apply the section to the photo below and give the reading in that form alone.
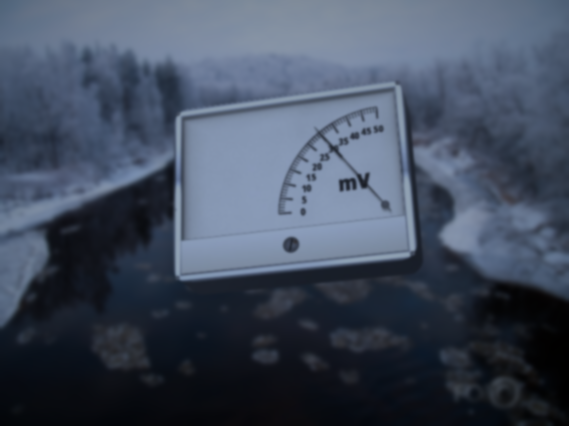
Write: 30 mV
